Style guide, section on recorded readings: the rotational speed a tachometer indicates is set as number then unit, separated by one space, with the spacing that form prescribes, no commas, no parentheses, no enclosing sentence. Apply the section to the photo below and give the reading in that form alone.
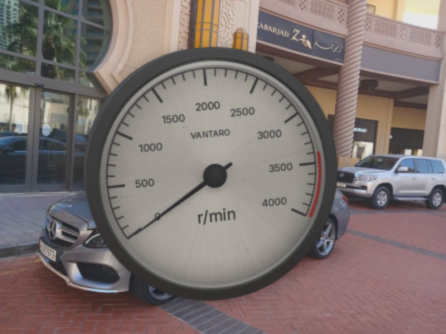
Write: 0 rpm
